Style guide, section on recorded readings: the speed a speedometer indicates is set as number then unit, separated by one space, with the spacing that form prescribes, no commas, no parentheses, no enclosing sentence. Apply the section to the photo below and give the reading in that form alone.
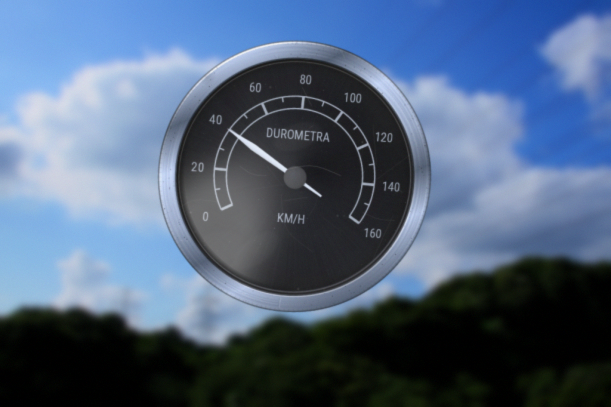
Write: 40 km/h
